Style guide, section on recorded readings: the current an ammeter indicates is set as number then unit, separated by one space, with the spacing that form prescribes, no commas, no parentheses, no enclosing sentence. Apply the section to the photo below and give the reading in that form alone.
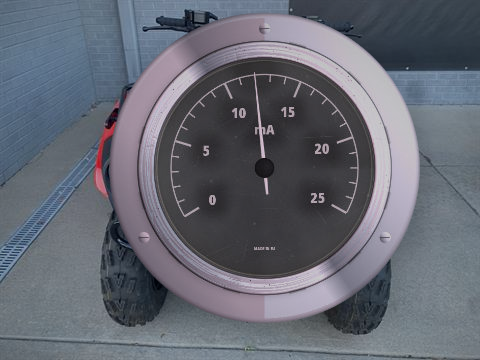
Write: 12 mA
